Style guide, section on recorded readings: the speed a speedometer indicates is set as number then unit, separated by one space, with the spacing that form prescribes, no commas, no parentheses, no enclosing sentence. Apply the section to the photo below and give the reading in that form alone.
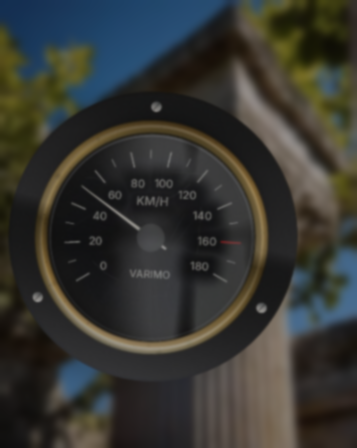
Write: 50 km/h
